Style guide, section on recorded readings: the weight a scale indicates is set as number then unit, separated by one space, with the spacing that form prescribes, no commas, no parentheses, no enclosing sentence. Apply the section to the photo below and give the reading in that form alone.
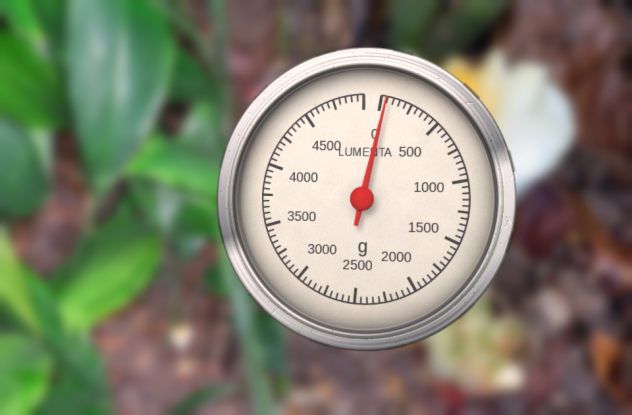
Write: 50 g
